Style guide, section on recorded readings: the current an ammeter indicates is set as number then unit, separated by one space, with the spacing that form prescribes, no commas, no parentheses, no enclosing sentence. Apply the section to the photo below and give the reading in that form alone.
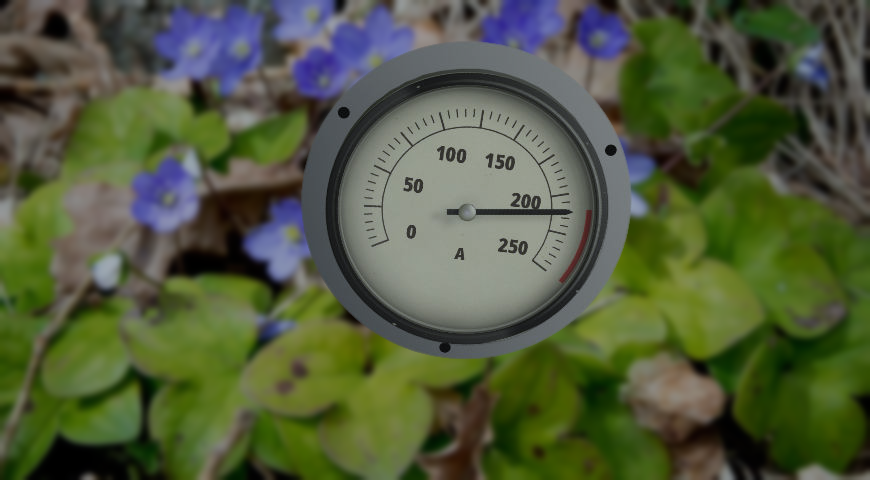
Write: 210 A
